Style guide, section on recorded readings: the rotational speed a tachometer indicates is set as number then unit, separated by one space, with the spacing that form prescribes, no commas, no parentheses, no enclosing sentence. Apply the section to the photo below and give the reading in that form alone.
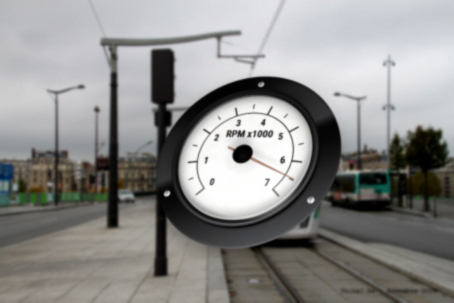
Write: 6500 rpm
